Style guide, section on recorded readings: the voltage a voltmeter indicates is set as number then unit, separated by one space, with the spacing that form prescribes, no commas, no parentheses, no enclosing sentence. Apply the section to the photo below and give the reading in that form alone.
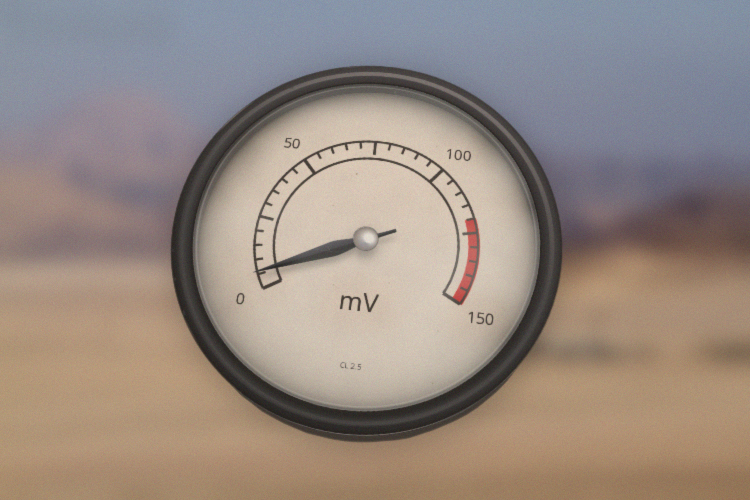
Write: 5 mV
